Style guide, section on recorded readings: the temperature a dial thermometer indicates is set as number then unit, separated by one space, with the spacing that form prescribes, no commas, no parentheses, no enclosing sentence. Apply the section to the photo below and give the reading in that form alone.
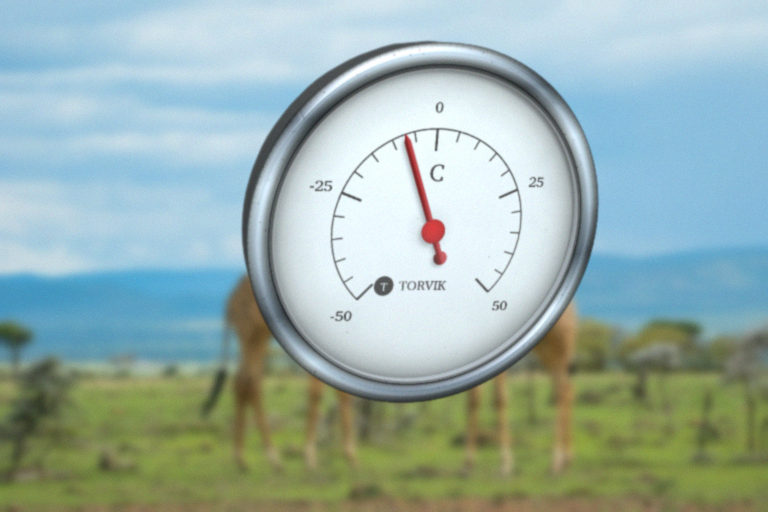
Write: -7.5 °C
